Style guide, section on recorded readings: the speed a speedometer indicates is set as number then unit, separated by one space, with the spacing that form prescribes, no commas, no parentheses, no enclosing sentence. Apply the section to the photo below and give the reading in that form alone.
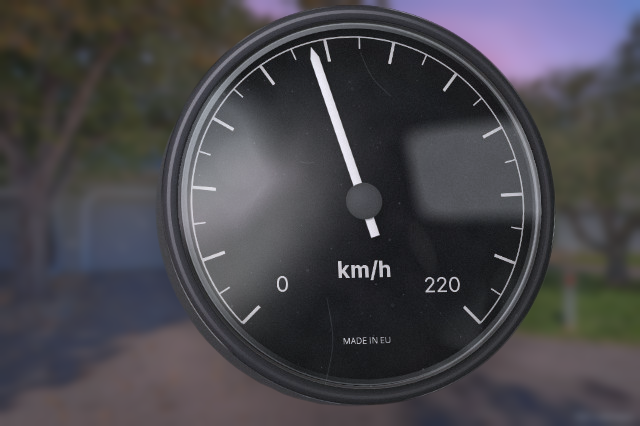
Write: 95 km/h
